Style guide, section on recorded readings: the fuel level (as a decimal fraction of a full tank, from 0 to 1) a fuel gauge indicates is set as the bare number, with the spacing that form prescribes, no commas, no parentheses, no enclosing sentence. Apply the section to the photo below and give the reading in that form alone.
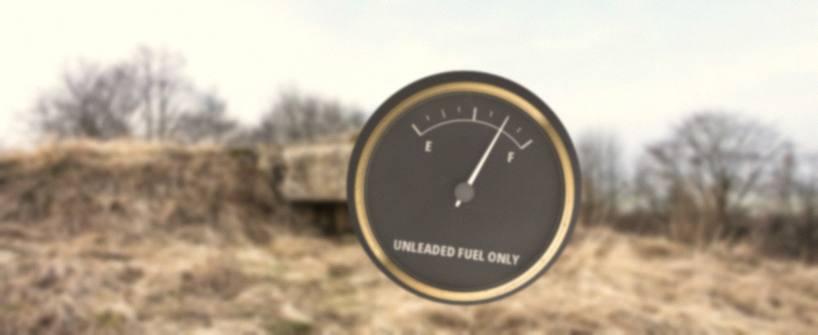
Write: 0.75
